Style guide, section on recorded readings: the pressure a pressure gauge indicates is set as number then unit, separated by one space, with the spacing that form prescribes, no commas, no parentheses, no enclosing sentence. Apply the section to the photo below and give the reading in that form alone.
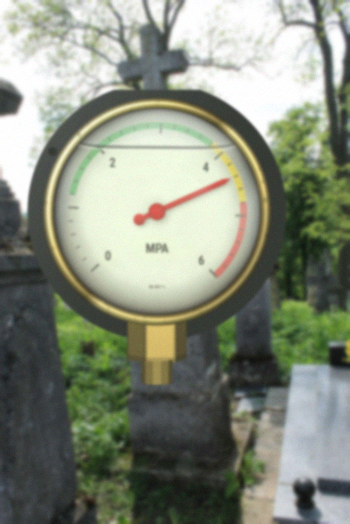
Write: 4.4 MPa
